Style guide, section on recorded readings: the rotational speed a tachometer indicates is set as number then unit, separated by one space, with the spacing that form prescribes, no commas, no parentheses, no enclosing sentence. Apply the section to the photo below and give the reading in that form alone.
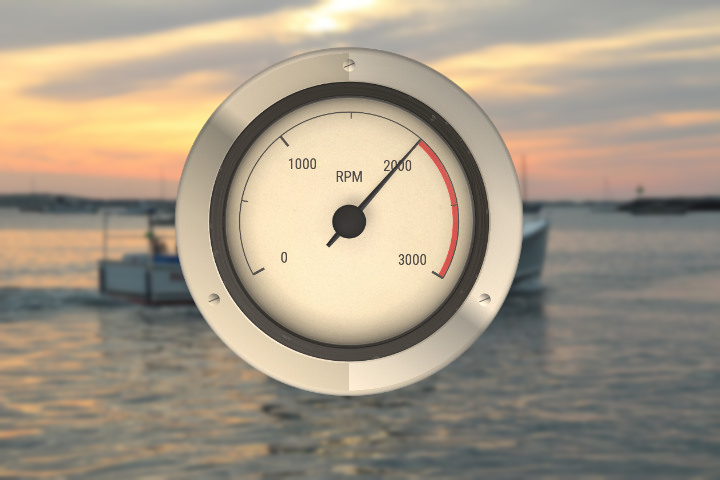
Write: 2000 rpm
